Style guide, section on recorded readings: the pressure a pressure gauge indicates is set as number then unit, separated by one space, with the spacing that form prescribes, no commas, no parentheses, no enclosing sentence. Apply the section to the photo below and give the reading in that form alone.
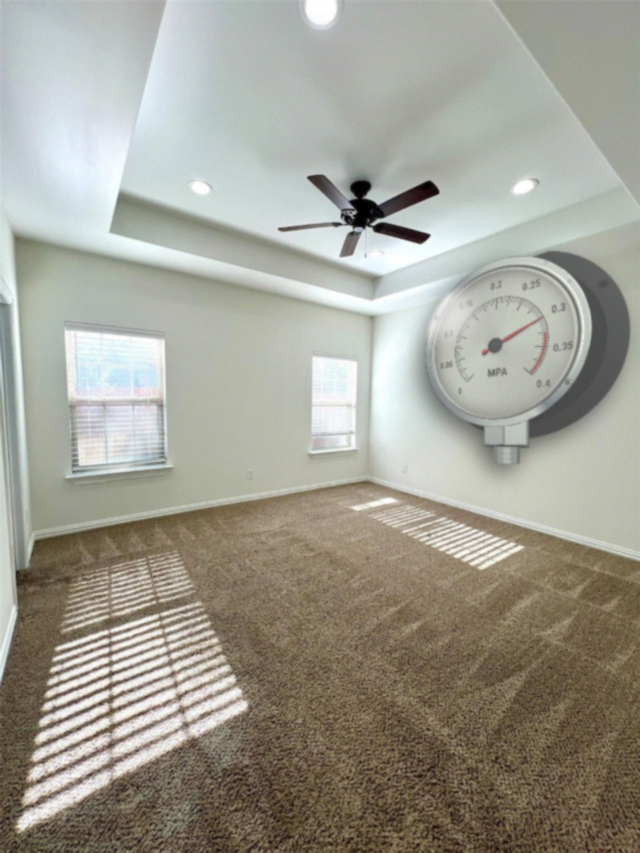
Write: 0.3 MPa
